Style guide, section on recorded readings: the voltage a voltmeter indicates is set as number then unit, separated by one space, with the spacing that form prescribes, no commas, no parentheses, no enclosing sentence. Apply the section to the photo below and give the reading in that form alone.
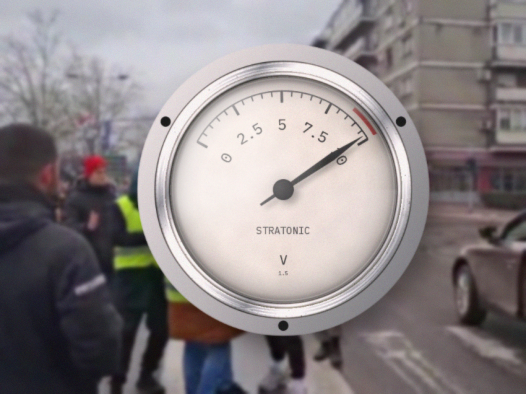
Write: 9.75 V
